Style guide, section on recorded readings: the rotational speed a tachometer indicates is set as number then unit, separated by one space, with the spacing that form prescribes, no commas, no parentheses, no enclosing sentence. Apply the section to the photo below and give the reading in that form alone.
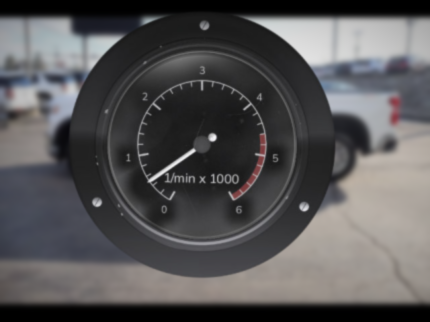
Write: 500 rpm
